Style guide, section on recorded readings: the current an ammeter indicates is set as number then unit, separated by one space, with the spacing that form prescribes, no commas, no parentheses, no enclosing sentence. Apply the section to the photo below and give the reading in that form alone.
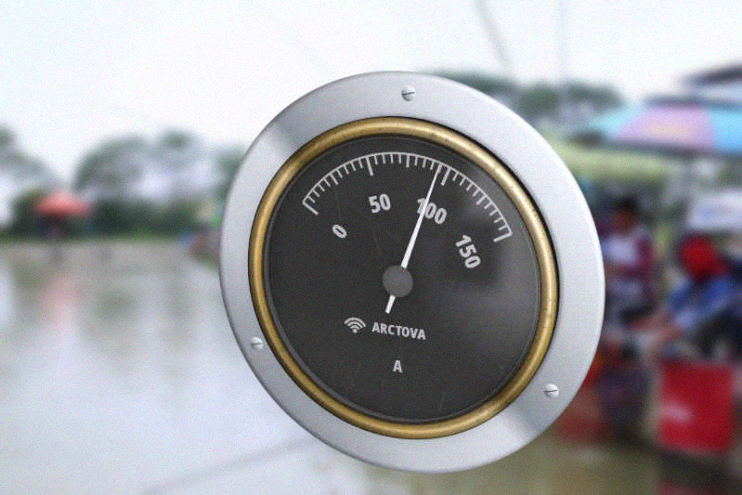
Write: 95 A
